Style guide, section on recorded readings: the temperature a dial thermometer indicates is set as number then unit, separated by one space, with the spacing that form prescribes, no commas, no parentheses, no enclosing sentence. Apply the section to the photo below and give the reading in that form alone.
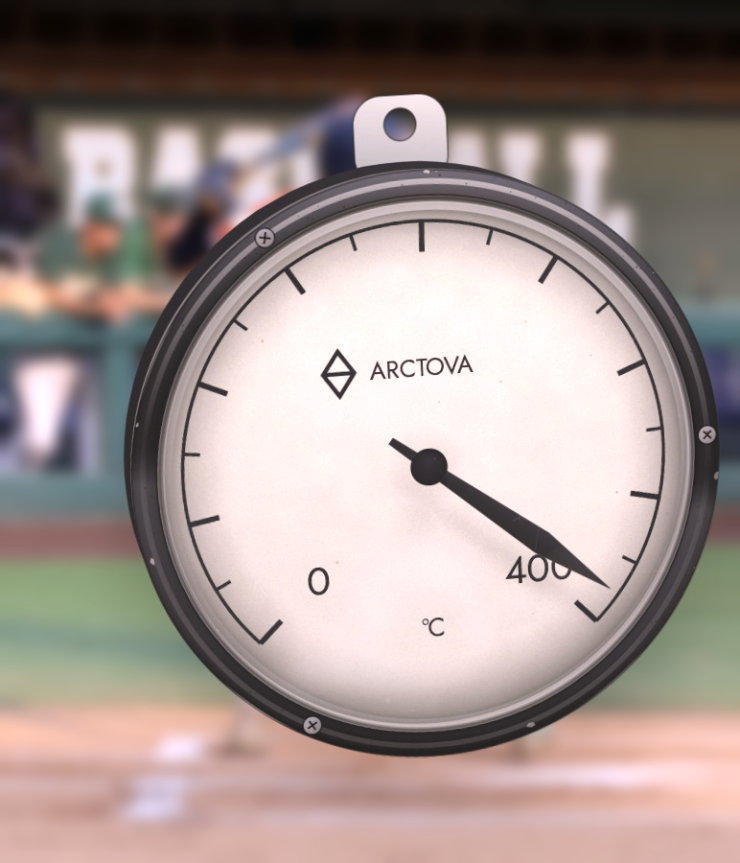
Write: 387.5 °C
